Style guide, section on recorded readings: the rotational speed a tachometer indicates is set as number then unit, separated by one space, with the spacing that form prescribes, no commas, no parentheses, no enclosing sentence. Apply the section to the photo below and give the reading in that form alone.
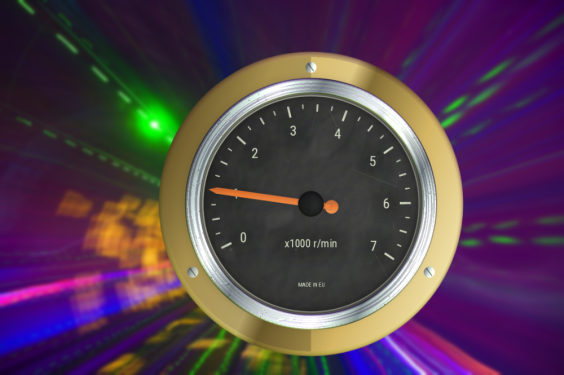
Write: 1000 rpm
